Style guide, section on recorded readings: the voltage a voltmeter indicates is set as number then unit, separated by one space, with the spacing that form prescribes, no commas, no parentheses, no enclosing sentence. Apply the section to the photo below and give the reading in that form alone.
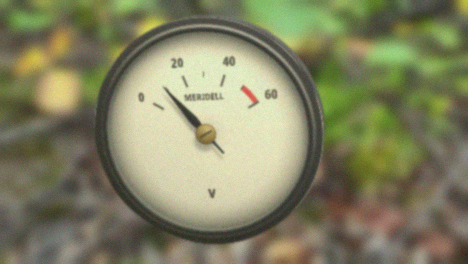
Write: 10 V
